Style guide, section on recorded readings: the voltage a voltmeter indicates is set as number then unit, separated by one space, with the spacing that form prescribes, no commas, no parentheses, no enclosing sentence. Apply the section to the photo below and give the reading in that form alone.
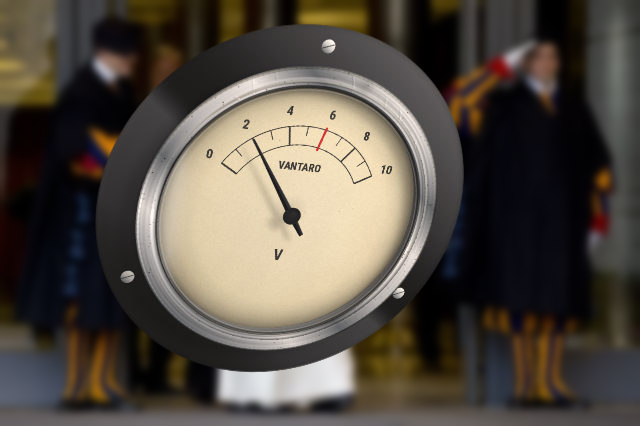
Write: 2 V
